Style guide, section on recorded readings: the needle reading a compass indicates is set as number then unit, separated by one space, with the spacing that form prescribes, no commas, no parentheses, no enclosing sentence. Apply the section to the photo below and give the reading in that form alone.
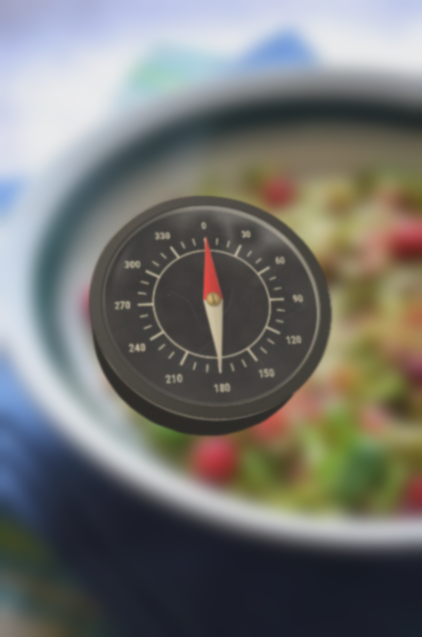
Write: 0 °
